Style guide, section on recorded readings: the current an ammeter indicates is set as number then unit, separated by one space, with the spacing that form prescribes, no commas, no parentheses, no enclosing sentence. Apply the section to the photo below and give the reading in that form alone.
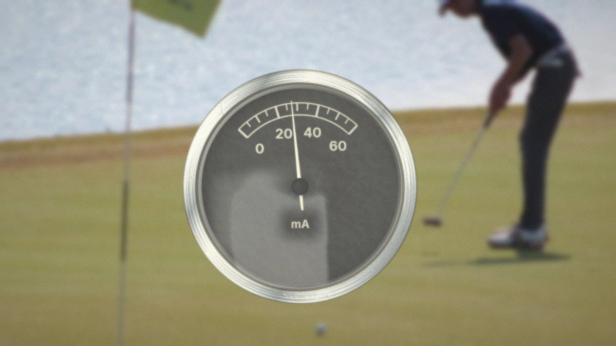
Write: 27.5 mA
